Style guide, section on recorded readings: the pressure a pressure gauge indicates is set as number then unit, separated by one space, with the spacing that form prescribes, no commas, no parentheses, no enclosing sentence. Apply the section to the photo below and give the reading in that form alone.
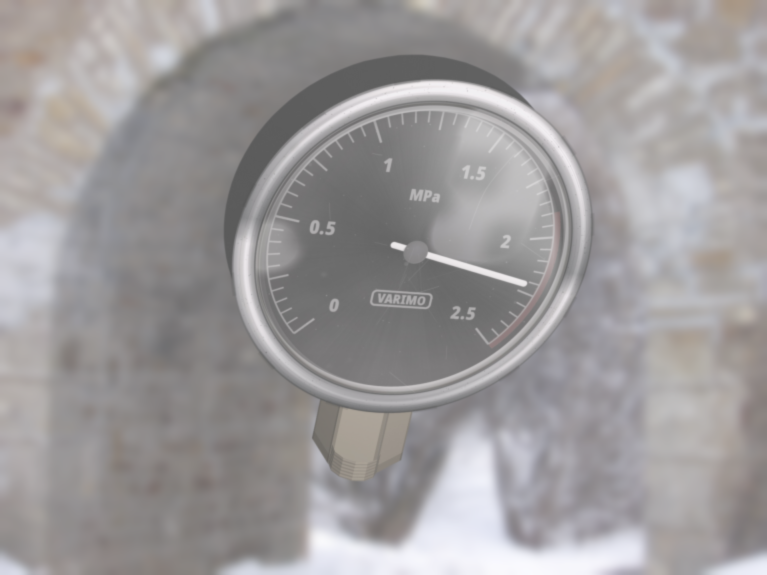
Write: 2.2 MPa
